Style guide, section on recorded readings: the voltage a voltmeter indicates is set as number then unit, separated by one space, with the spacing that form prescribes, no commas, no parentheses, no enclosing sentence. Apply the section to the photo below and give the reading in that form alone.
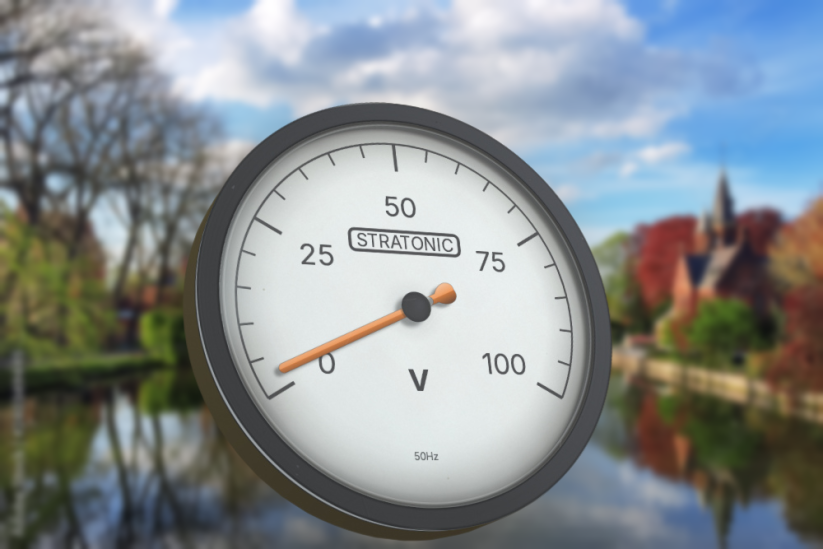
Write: 2.5 V
